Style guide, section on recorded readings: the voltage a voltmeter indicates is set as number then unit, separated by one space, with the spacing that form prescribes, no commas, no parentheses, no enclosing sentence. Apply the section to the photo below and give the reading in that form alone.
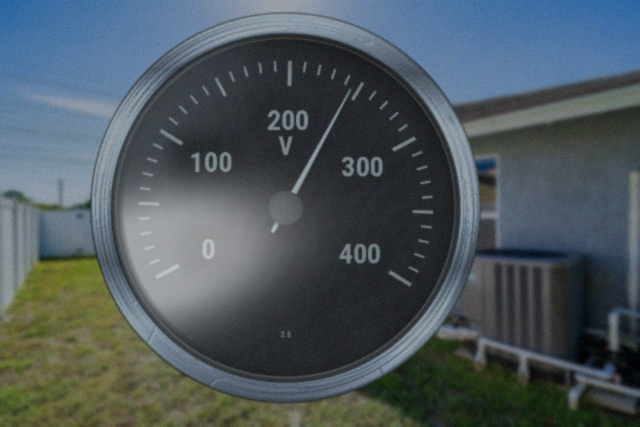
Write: 245 V
